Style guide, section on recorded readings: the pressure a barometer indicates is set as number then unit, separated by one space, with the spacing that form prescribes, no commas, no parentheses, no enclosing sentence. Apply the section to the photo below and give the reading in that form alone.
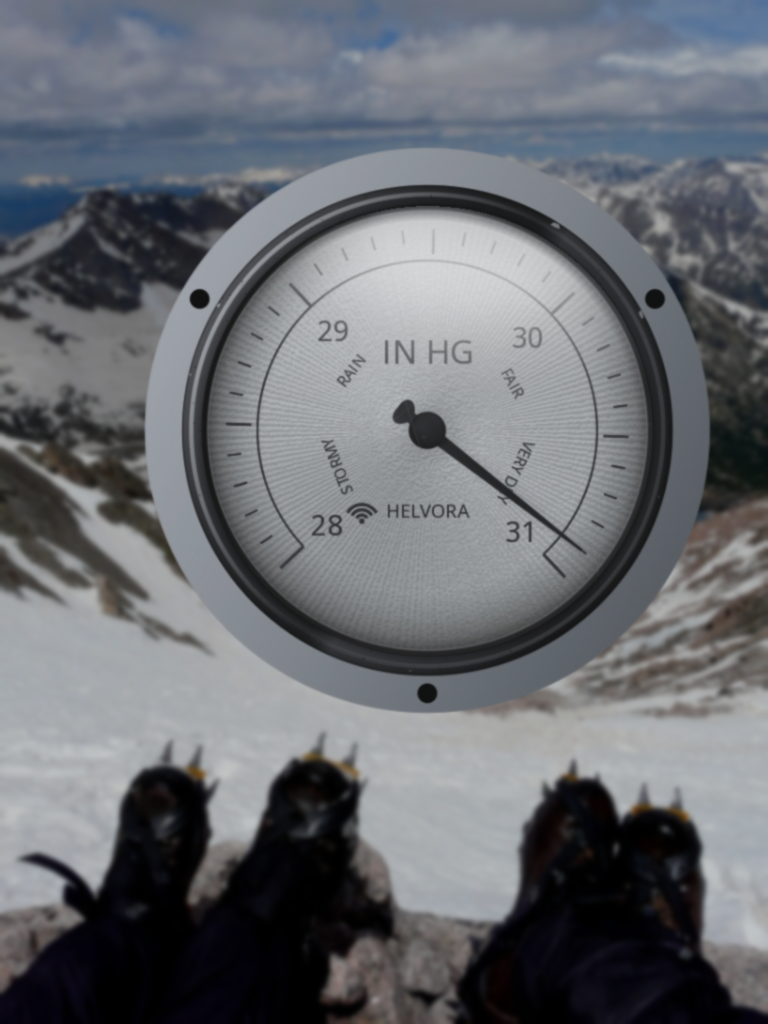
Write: 30.9 inHg
